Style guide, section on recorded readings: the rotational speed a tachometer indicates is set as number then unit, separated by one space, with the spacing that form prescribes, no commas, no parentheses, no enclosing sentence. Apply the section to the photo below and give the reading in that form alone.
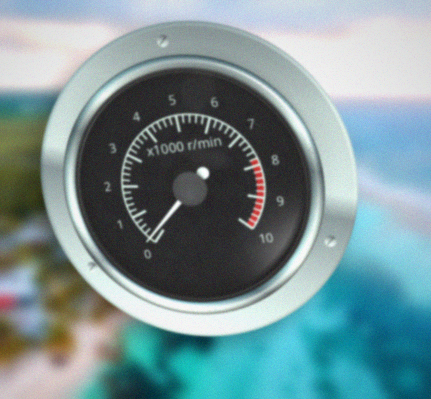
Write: 200 rpm
